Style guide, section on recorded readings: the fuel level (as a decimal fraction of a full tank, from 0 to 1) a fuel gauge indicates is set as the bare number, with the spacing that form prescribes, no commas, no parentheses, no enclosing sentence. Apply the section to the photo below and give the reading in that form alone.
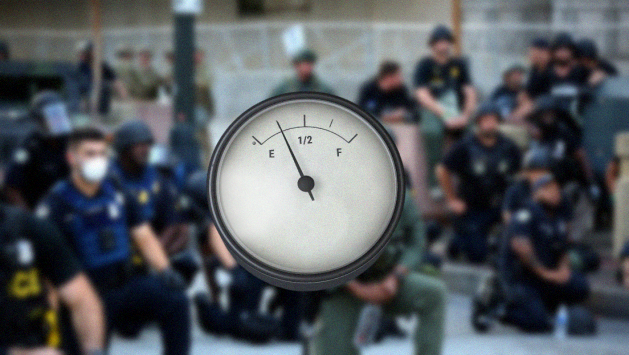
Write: 0.25
